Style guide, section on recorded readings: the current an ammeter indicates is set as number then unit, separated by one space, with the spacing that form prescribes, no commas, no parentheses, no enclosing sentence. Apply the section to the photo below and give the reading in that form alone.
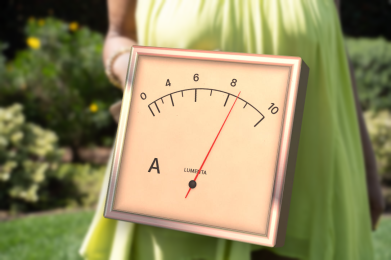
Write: 8.5 A
